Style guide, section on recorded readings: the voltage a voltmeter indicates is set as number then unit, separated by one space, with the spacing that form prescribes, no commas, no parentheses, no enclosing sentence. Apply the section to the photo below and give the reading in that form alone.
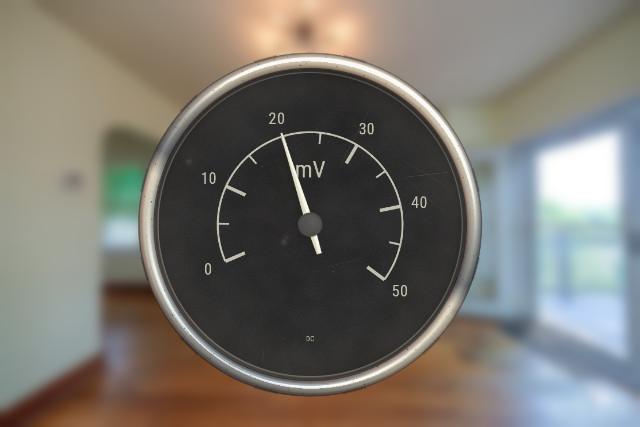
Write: 20 mV
